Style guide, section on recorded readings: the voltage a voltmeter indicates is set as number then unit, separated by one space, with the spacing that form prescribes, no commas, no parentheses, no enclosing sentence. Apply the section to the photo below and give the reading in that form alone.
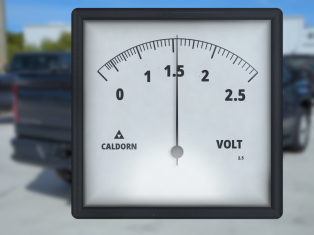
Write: 1.55 V
